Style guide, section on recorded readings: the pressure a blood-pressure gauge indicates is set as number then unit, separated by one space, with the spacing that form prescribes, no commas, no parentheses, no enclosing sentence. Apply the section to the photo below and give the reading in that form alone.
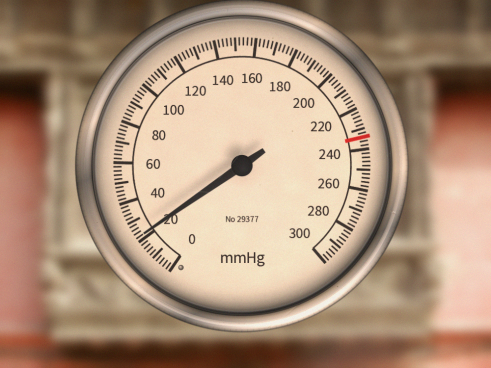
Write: 22 mmHg
